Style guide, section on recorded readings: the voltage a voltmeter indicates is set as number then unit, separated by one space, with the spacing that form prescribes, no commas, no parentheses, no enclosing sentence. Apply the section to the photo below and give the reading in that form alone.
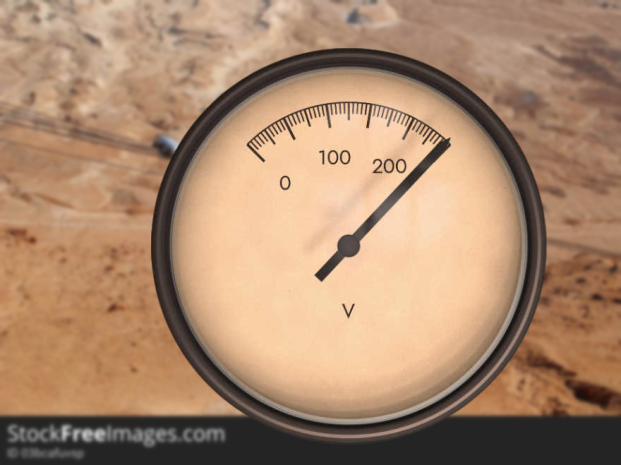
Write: 245 V
